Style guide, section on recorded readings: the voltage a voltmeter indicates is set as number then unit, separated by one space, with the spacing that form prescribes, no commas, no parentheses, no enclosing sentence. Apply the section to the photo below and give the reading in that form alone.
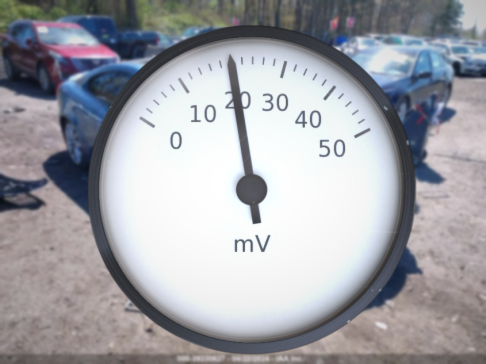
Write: 20 mV
